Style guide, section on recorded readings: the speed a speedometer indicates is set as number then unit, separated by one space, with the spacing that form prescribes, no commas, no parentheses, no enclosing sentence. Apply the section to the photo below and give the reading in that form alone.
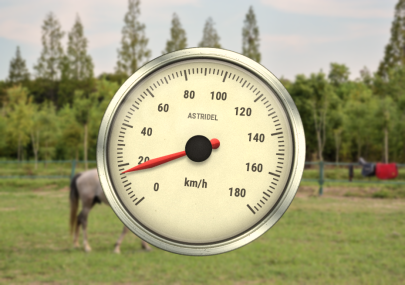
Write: 16 km/h
